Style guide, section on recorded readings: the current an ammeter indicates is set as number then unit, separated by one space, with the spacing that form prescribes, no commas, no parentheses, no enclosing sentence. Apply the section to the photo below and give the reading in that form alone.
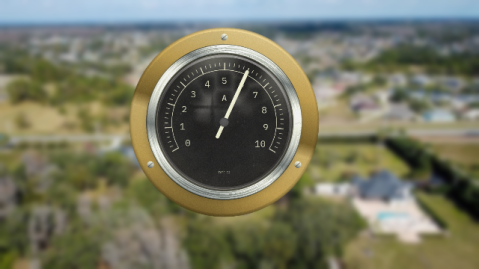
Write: 6 A
